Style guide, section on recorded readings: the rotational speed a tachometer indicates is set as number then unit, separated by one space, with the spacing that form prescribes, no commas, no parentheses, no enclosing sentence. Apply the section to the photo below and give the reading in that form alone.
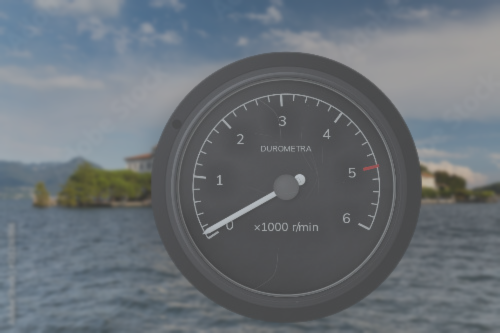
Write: 100 rpm
